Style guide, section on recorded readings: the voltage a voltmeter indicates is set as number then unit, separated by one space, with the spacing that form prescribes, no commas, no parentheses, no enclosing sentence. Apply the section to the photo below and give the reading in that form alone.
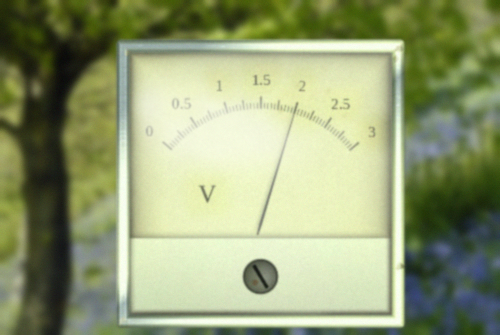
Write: 2 V
